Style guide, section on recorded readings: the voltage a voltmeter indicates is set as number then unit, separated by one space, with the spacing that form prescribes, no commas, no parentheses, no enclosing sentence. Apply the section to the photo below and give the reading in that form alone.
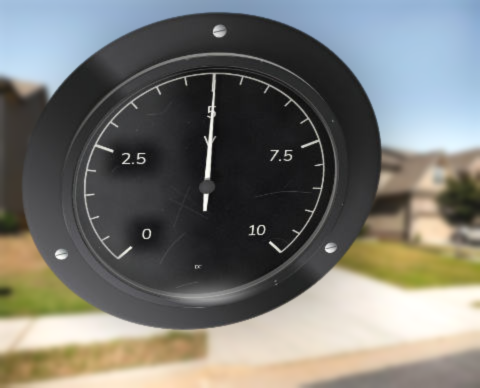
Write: 5 V
